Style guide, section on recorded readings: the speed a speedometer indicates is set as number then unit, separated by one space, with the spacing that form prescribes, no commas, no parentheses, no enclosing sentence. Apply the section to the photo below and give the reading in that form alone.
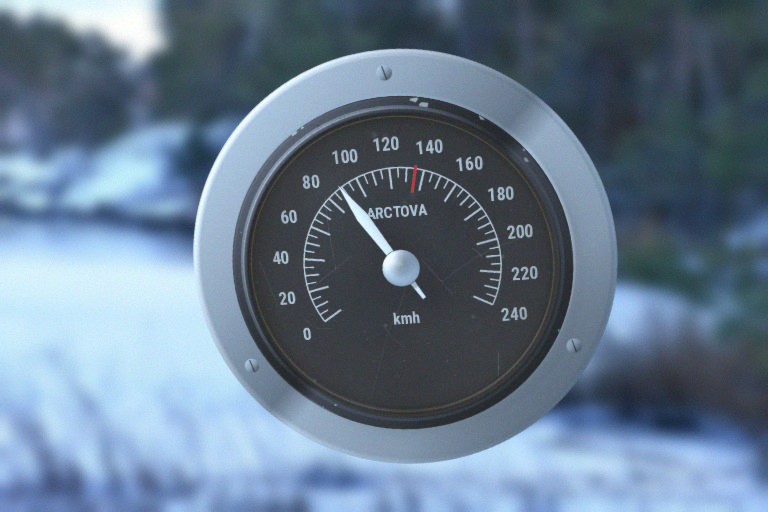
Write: 90 km/h
